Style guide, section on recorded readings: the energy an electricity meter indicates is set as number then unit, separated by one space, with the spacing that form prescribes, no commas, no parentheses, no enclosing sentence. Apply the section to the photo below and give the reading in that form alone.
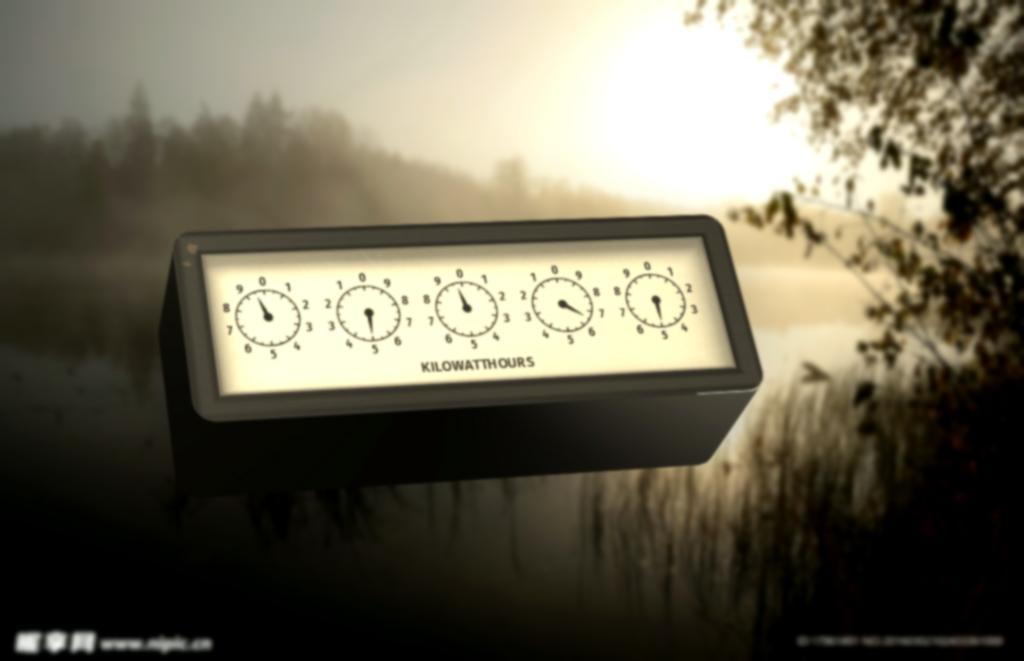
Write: 94965 kWh
